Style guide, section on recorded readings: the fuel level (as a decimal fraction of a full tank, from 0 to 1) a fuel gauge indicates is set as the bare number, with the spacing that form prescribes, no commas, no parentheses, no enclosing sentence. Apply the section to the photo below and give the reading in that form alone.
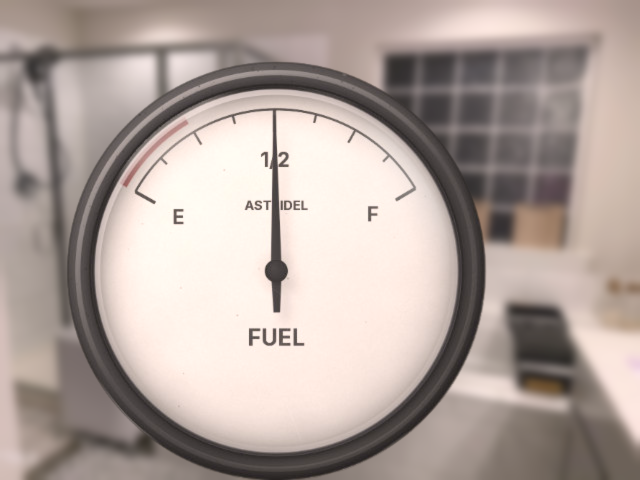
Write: 0.5
